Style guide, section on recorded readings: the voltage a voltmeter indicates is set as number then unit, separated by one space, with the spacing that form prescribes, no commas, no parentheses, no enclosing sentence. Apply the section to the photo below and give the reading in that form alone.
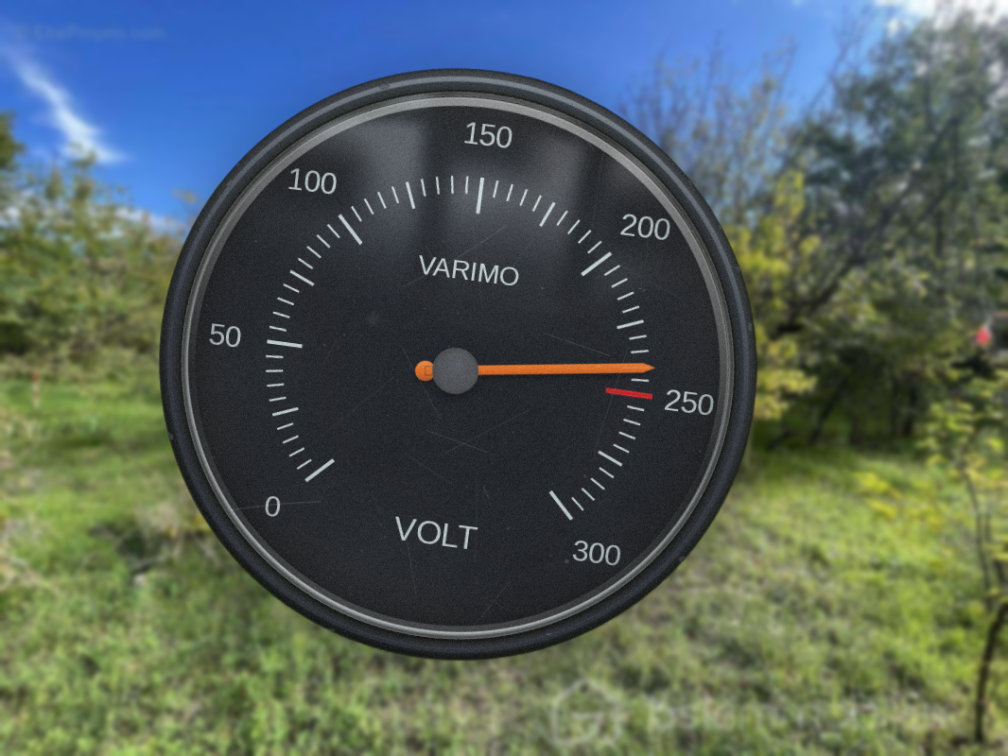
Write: 240 V
